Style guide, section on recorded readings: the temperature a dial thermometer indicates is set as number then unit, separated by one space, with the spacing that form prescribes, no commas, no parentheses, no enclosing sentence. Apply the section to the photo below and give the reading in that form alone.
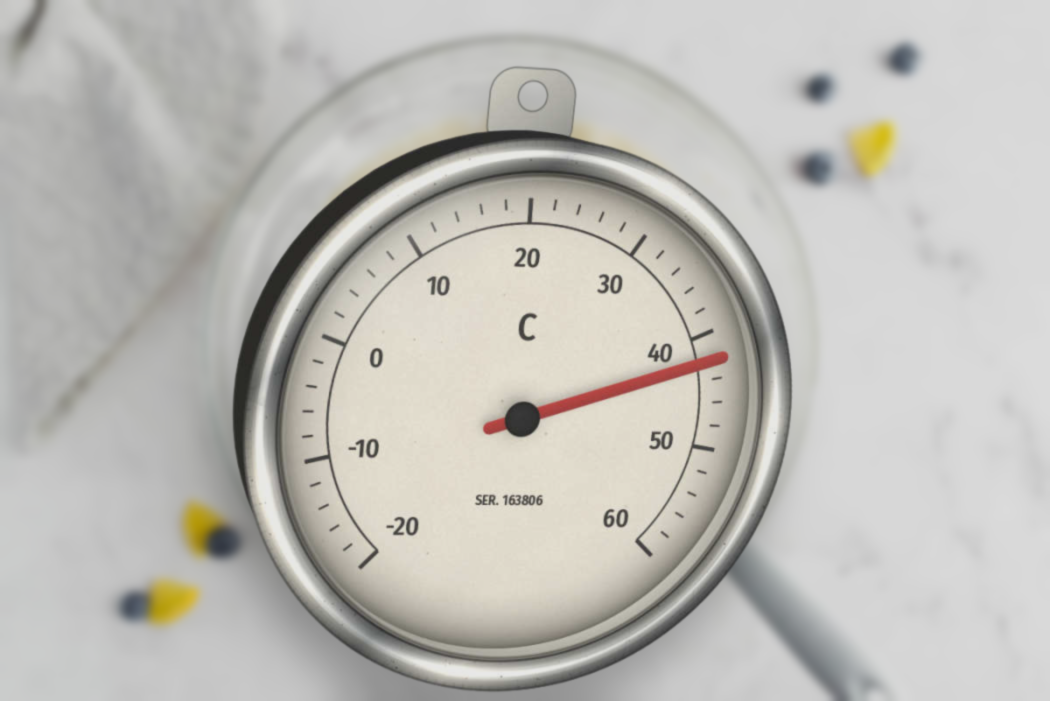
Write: 42 °C
